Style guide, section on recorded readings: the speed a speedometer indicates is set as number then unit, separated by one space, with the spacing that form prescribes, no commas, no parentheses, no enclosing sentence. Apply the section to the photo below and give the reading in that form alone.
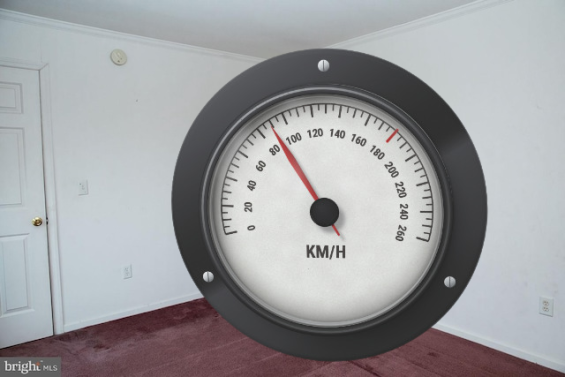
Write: 90 km/h
